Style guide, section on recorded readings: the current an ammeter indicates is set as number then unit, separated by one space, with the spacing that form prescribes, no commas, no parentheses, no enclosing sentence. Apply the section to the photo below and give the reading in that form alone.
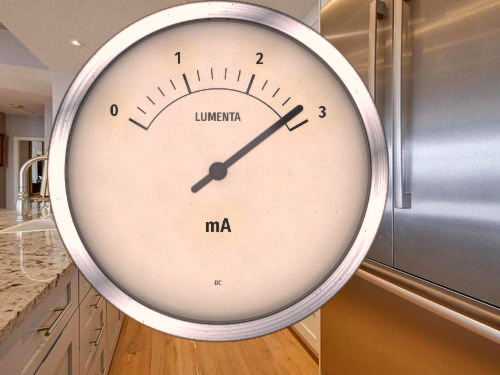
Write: 2.8 mA
